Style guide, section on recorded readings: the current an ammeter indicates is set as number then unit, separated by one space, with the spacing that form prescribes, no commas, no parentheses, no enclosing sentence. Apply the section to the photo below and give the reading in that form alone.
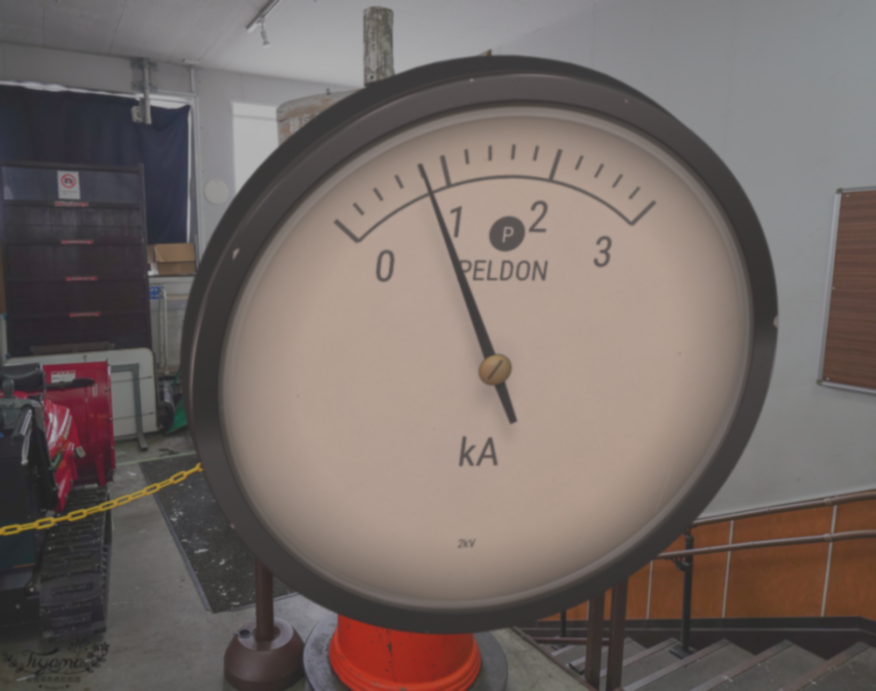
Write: 0.8 kA
